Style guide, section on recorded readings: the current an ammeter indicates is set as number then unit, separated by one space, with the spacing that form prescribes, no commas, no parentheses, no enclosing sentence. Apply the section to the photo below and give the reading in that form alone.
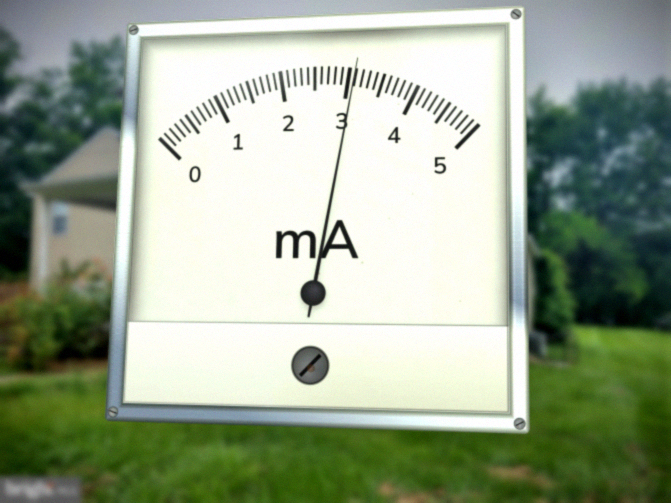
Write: 3.1 mA
